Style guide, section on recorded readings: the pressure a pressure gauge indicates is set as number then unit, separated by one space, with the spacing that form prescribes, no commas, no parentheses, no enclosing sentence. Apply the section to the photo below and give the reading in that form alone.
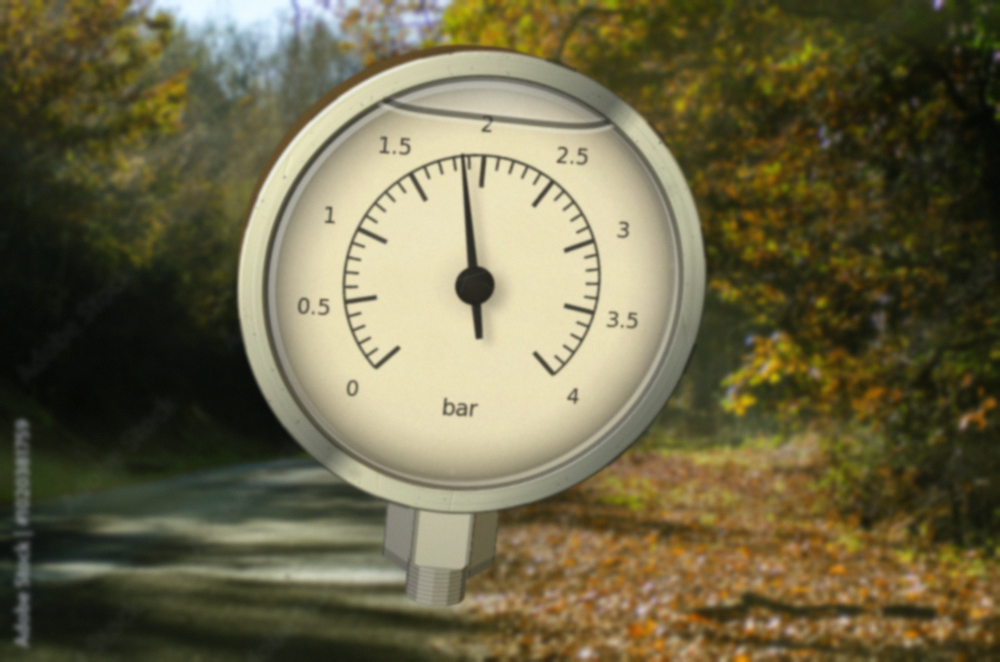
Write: 1.85 bar
